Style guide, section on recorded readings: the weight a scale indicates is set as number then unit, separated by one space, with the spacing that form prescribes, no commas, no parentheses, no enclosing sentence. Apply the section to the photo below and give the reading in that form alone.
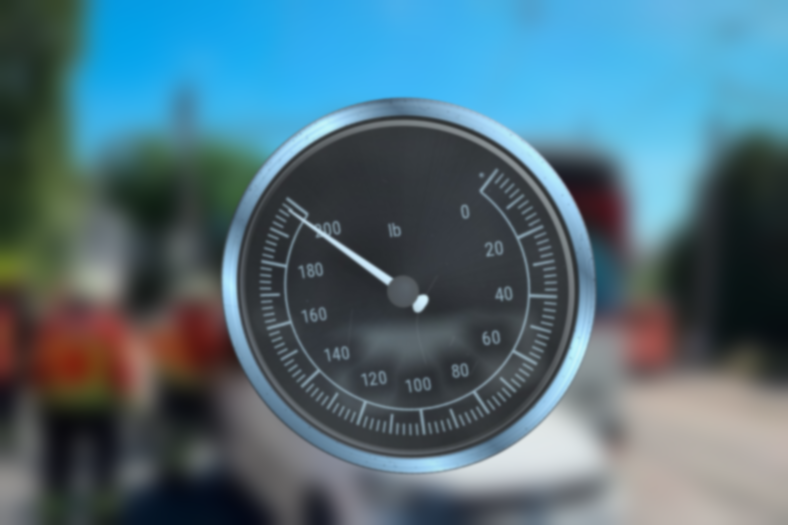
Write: 198 lb
